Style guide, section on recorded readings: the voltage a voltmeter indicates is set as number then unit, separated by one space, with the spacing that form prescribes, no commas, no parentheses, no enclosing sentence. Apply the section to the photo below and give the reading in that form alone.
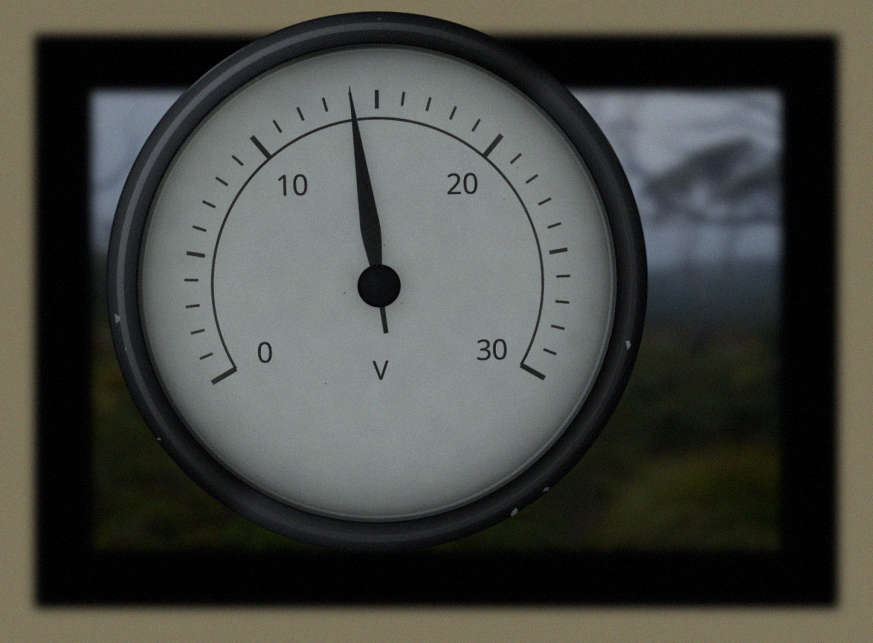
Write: 14 V
